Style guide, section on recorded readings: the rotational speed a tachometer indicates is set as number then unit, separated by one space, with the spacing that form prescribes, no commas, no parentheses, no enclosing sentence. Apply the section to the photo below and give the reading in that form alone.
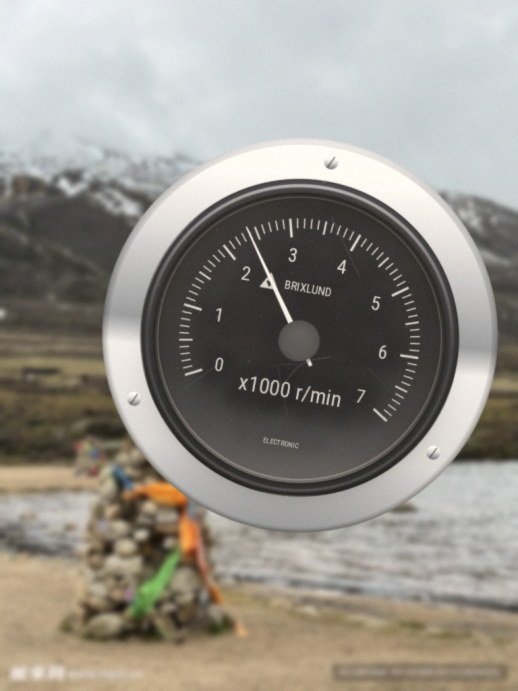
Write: 2400 rpm
